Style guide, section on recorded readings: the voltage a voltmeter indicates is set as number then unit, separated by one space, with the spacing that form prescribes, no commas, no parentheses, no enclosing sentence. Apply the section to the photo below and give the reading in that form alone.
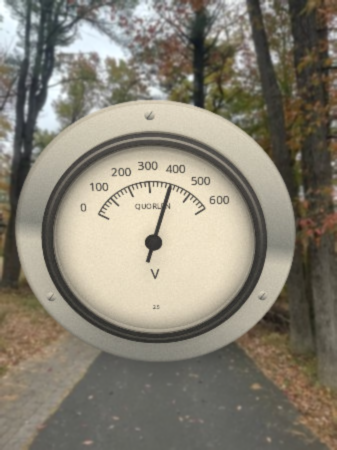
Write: 400 V
